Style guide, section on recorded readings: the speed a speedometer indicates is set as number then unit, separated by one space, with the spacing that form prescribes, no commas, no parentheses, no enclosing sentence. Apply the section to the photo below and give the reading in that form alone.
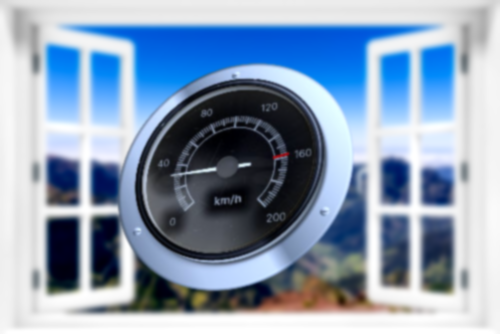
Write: 30 km/h
